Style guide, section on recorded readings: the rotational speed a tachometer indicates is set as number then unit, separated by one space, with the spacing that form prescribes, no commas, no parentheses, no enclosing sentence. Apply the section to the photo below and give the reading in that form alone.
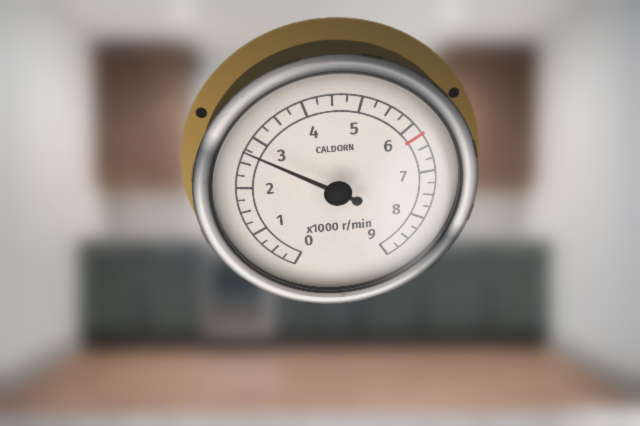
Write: 2750 rpm
